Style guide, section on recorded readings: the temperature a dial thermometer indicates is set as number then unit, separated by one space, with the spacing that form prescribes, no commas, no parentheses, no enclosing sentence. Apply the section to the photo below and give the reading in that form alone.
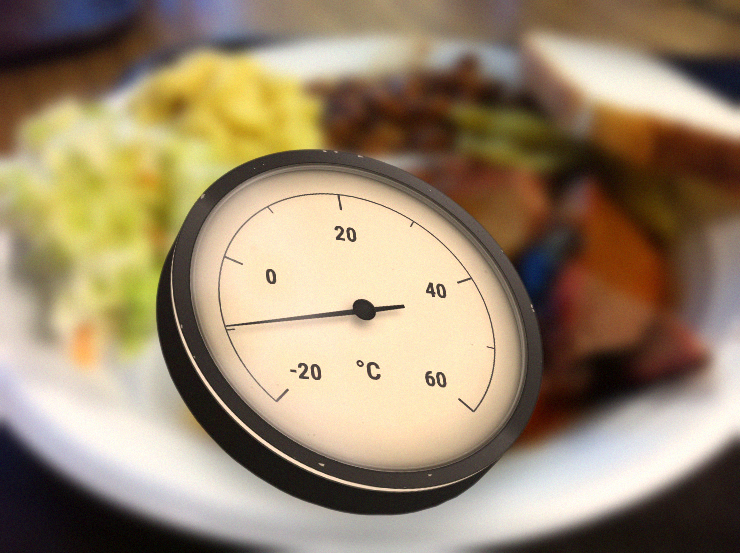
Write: -10 °C
